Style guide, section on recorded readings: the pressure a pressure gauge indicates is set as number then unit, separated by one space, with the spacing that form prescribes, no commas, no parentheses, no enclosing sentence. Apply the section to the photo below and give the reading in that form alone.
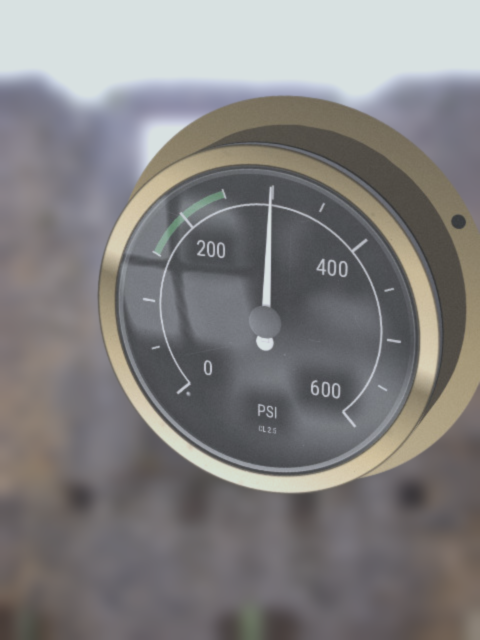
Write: 300 psi
